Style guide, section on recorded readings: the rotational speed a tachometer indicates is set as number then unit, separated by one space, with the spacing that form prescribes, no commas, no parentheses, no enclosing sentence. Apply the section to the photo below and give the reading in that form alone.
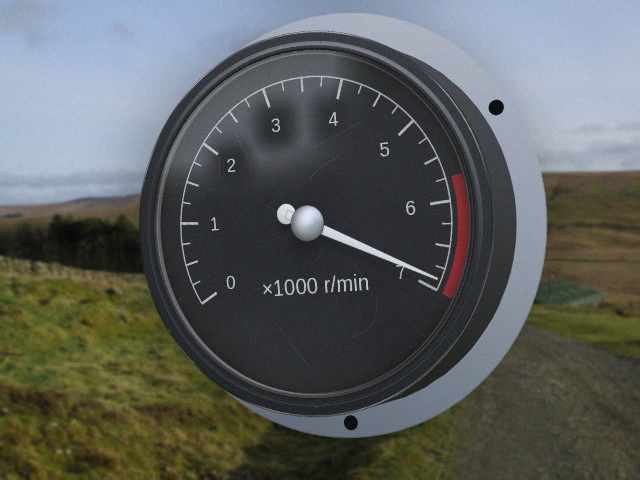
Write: 6875 rpm
